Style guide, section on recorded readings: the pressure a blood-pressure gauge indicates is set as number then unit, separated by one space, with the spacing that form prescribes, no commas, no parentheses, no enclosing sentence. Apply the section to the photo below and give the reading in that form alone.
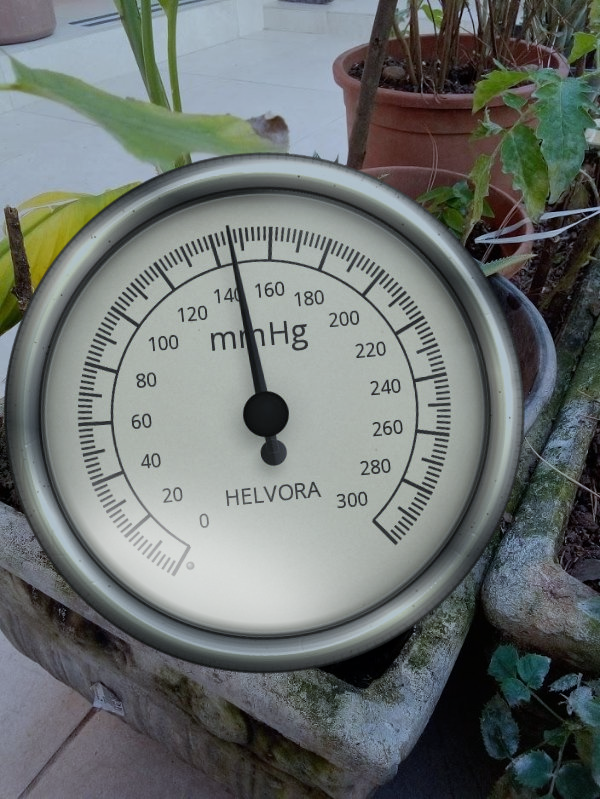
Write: 146 mmHg
